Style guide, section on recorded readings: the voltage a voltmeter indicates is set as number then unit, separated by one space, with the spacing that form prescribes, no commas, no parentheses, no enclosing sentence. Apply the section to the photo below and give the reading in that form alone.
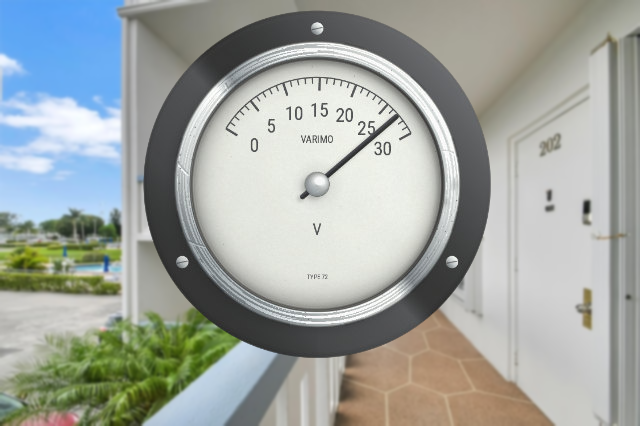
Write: 27 V
